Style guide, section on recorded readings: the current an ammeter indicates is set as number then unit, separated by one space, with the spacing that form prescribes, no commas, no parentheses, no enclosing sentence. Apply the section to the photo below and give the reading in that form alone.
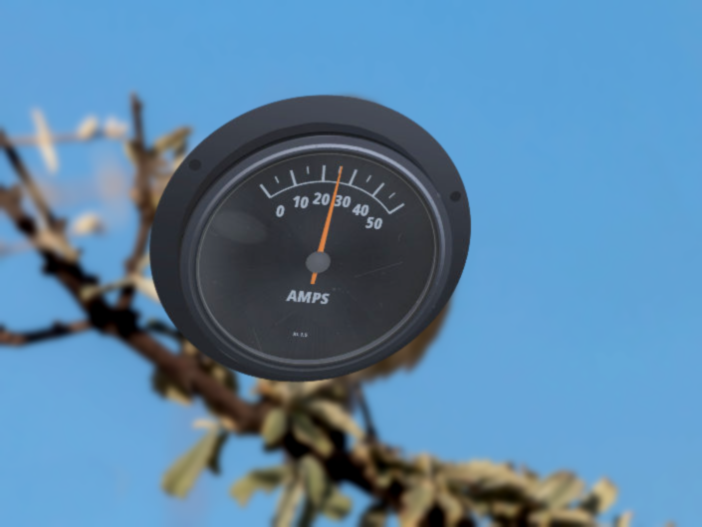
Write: 25 A
